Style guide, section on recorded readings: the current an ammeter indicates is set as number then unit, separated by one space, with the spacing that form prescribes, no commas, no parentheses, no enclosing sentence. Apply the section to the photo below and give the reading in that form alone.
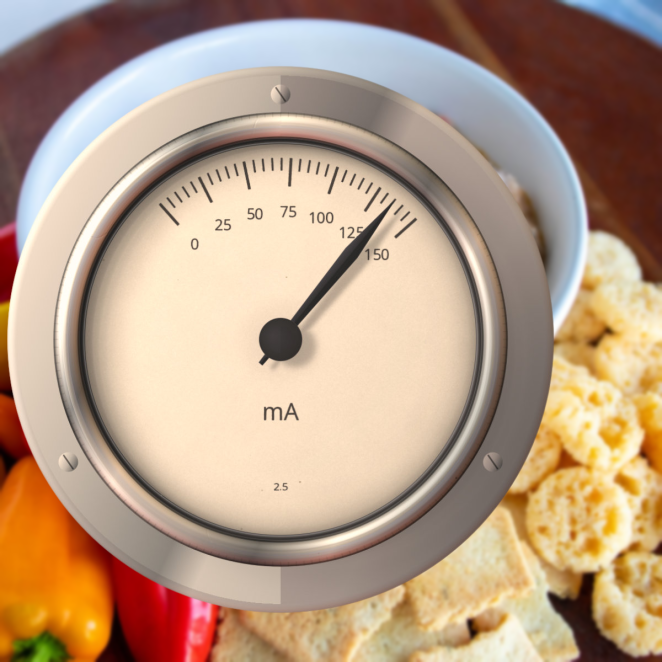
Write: 135 mA
